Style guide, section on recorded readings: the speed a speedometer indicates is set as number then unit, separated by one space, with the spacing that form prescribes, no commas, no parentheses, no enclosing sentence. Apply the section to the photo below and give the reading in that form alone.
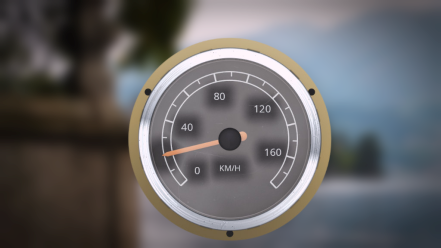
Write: 20 km/h
